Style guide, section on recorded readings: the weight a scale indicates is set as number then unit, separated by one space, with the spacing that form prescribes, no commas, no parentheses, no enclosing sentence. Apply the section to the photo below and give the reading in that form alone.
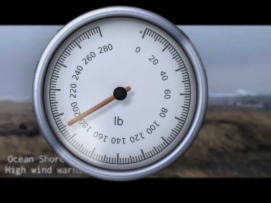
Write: 190 lb
